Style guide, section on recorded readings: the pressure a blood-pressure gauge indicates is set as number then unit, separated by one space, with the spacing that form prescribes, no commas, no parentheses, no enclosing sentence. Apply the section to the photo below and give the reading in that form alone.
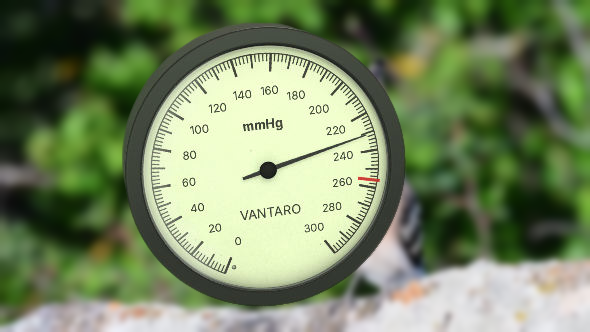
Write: 230 mmHg
